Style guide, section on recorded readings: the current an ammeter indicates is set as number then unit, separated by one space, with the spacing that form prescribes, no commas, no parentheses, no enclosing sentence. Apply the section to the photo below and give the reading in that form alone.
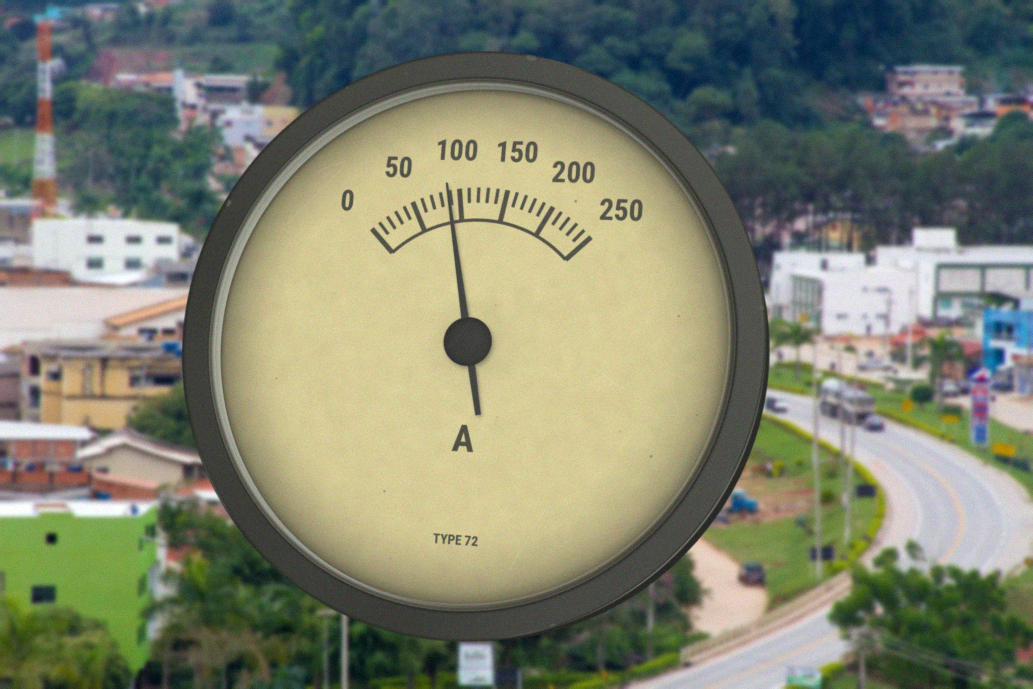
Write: 90 A
